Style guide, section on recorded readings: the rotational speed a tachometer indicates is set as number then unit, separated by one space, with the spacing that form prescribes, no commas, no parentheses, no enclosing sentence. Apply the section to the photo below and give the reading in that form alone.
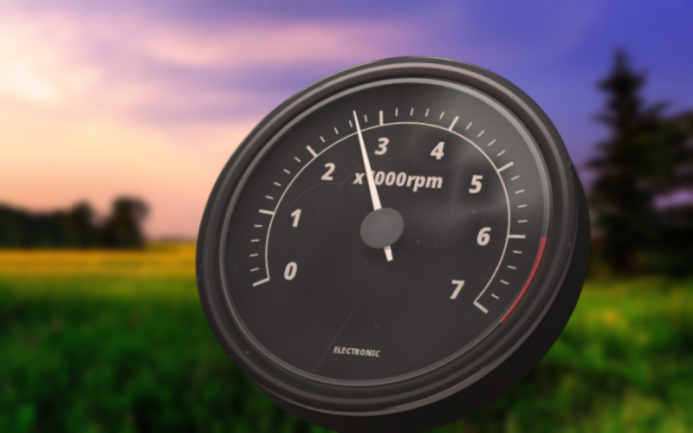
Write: 2700 rpm
